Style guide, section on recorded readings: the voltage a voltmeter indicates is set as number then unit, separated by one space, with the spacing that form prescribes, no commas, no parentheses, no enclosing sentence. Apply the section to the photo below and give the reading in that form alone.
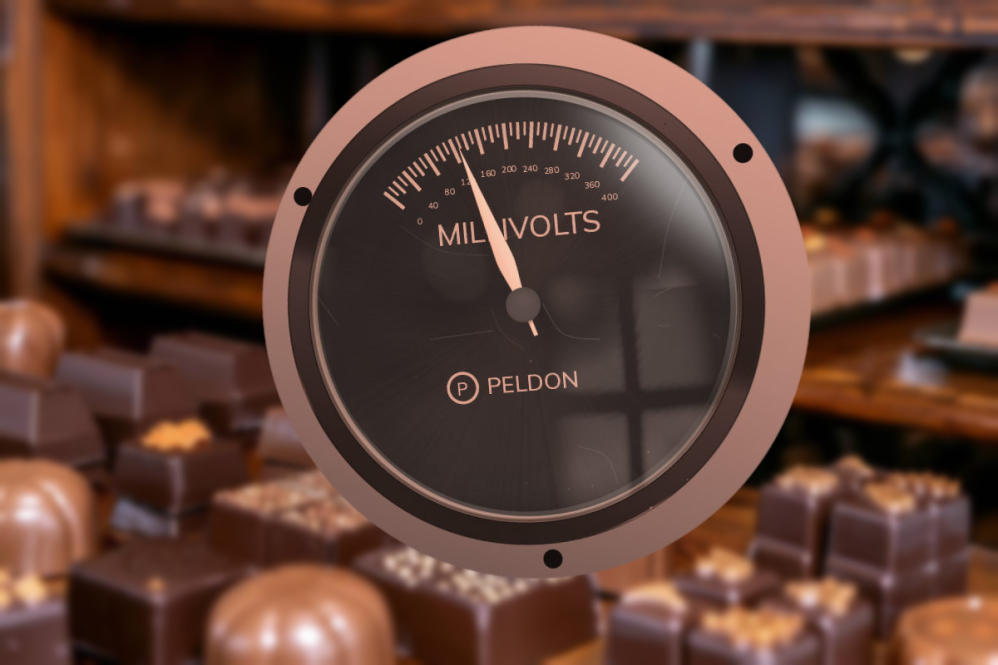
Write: 130 mV
